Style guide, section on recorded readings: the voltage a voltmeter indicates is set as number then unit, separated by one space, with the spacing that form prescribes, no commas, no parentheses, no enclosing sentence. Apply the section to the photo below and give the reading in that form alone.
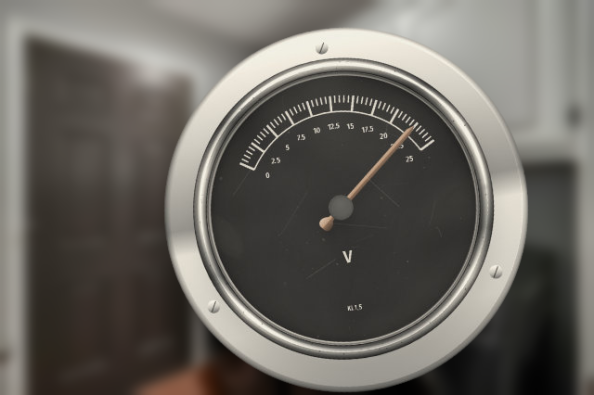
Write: 22.5 V
